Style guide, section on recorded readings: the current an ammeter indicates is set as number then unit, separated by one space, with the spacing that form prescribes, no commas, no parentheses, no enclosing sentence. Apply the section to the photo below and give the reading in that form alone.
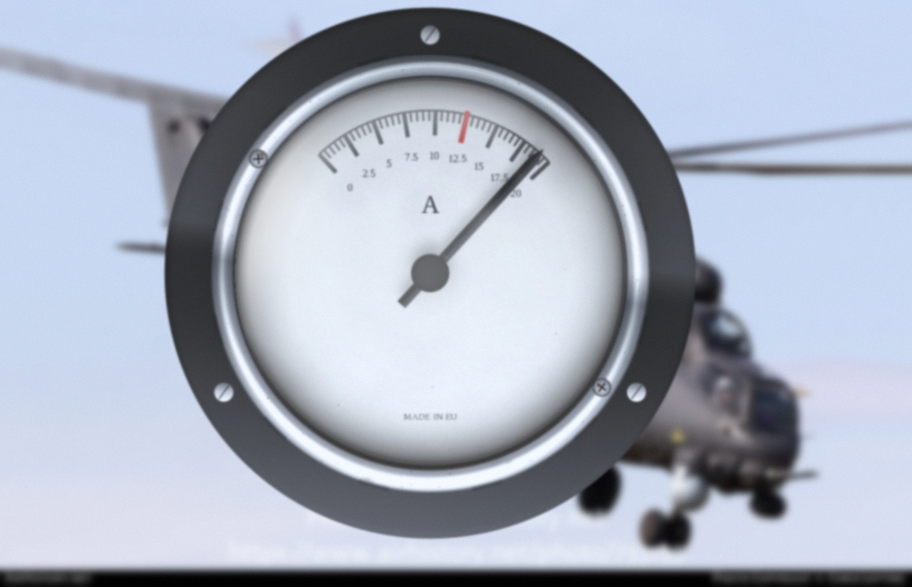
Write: 19 A
